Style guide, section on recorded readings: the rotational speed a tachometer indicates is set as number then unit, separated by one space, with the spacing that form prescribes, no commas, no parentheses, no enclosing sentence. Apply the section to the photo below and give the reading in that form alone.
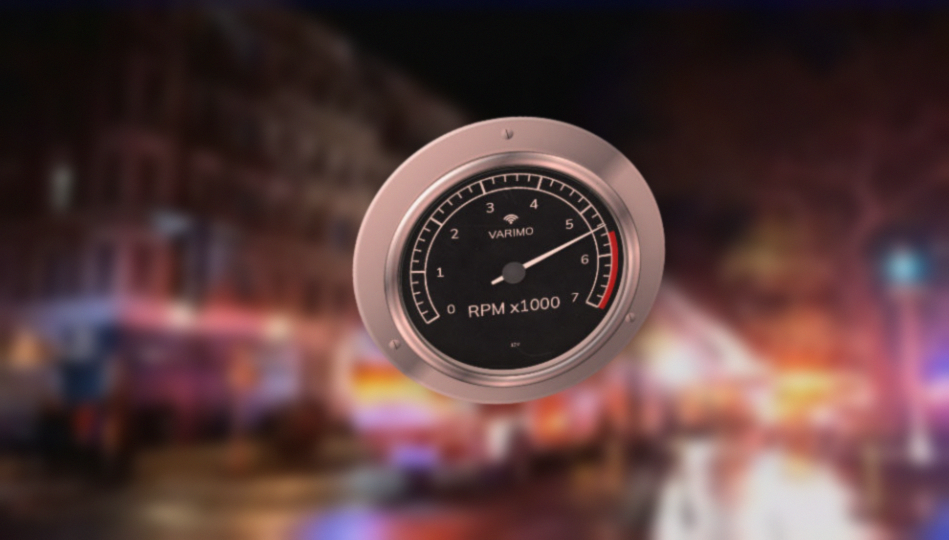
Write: 5400 rpm
